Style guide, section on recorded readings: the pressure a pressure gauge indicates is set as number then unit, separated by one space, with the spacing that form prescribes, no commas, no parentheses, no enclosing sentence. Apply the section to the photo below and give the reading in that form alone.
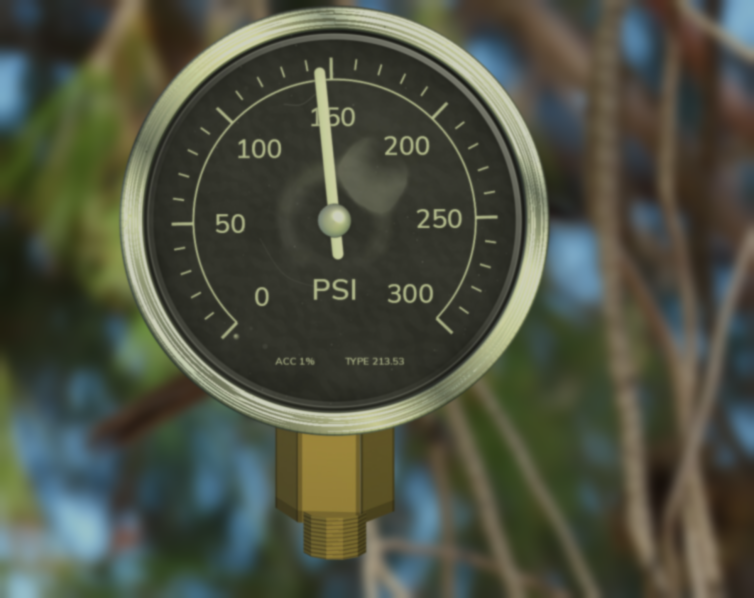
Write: 145 psi
